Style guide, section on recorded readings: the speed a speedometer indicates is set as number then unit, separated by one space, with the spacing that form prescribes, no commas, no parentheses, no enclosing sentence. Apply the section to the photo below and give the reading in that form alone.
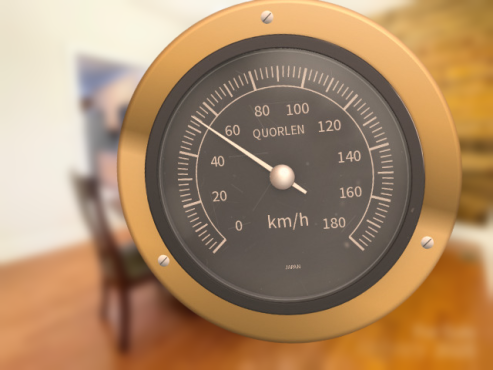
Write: 54 km/h
